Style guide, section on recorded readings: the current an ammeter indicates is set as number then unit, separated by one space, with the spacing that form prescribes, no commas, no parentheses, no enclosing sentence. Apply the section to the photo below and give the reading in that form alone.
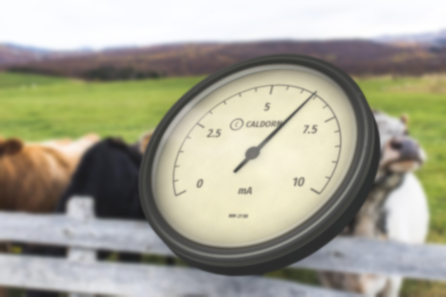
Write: 6.5 mA
